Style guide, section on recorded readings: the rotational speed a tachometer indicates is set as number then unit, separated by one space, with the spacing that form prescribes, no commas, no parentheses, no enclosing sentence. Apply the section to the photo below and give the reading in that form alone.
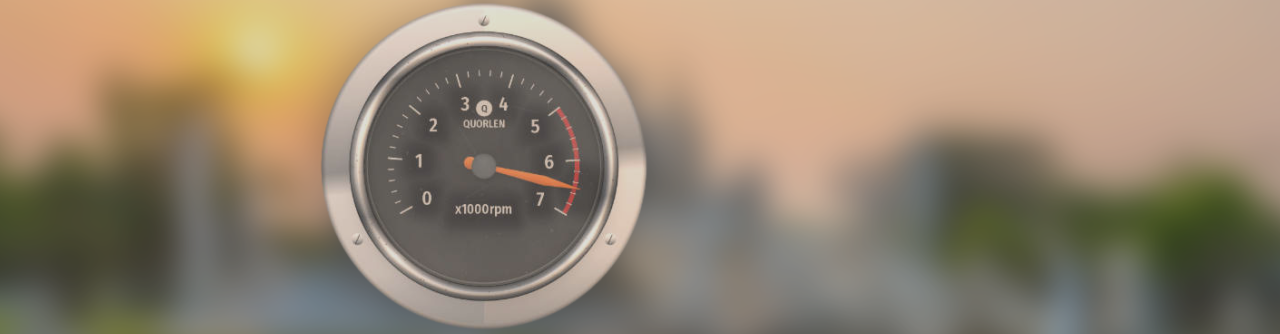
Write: 6500 rpm
